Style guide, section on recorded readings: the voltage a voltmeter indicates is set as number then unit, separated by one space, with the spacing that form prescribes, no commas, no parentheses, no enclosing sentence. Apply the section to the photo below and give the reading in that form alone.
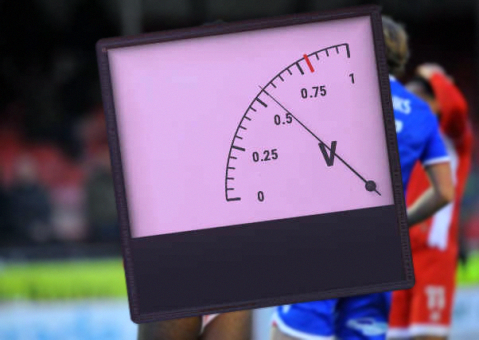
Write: 0.55 V
